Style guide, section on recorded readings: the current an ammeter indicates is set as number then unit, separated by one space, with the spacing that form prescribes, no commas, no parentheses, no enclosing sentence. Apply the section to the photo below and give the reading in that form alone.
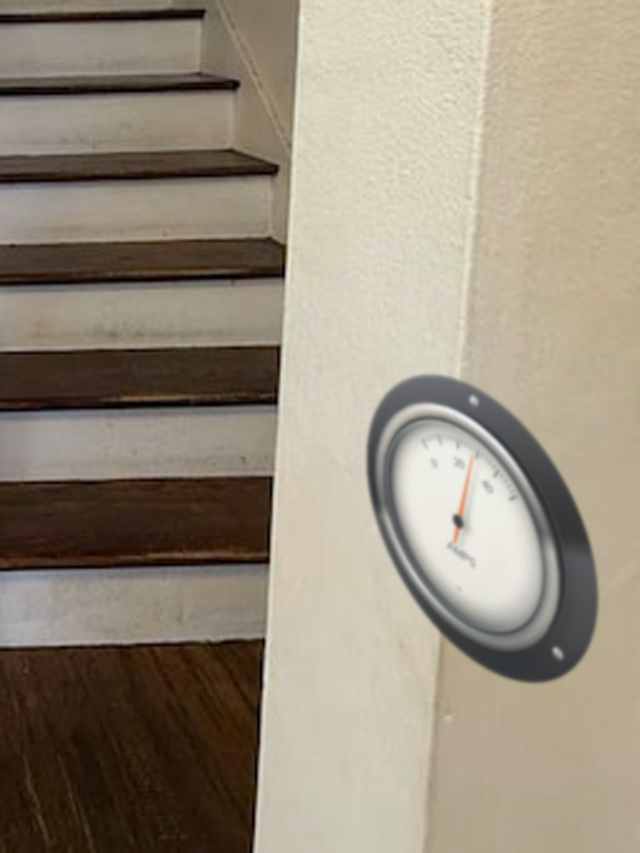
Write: 30 A
